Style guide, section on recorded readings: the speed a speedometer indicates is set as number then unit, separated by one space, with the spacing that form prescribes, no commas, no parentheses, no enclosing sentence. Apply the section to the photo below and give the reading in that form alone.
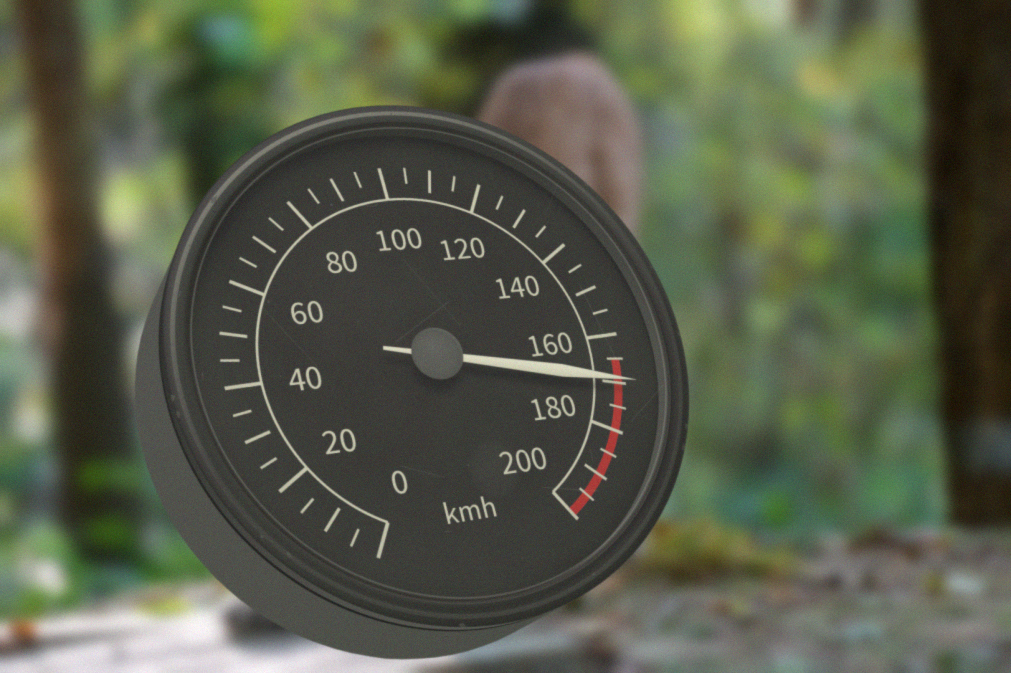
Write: 170 km/h
